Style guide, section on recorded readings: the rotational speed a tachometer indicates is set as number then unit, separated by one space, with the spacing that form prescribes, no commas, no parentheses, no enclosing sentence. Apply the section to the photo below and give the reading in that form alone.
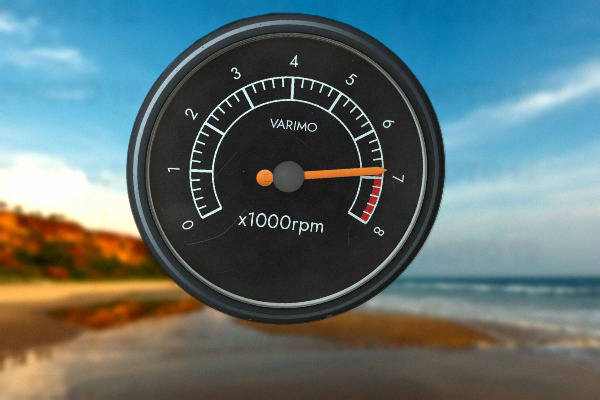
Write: 6800 rpm
